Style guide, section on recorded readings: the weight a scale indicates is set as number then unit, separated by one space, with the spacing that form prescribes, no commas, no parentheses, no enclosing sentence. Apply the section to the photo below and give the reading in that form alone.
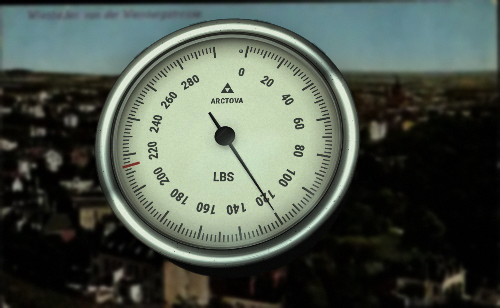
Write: 120 lb
